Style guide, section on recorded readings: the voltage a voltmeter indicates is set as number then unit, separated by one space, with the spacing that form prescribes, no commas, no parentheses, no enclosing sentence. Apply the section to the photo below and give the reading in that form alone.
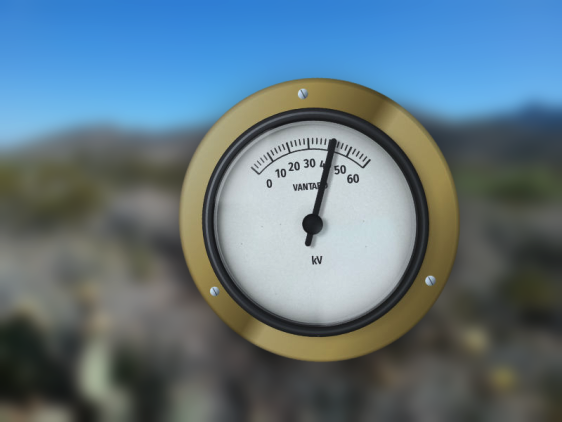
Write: 42 kV
